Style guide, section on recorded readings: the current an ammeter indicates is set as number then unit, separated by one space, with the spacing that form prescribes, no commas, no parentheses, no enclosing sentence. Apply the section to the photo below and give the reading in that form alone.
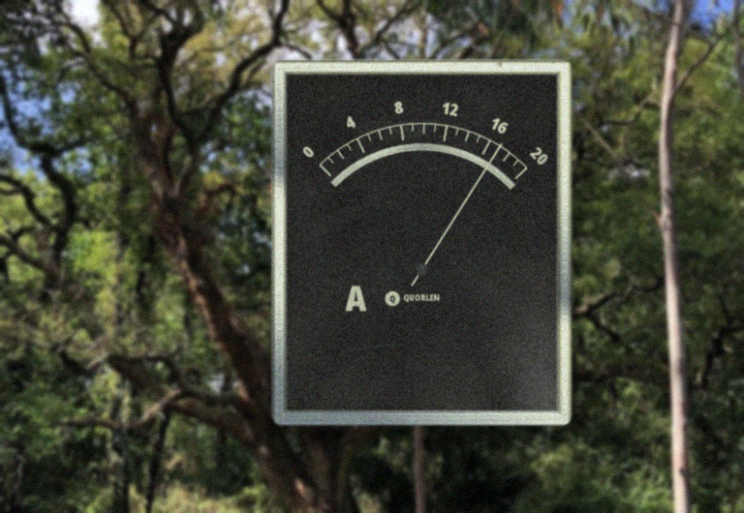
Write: 17 A
